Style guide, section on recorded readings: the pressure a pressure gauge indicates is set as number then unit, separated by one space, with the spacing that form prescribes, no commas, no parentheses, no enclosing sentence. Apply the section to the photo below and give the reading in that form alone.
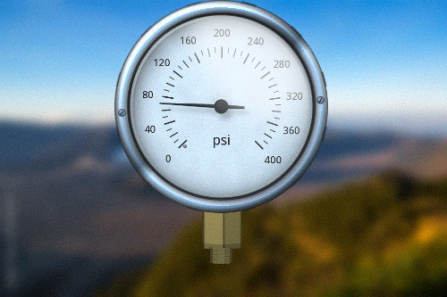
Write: 70 psi
